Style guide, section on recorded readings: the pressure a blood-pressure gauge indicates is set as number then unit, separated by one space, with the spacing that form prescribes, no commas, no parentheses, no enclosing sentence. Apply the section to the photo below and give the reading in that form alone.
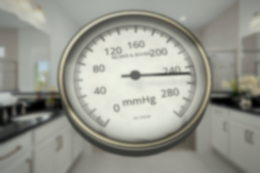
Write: 250 mmHg
